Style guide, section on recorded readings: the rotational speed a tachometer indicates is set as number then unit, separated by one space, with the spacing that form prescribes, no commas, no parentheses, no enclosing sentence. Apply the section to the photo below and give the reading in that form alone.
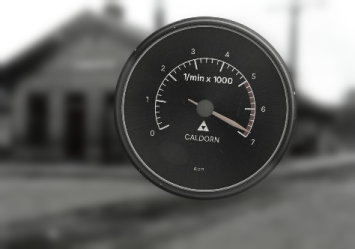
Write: 6800 rpm
